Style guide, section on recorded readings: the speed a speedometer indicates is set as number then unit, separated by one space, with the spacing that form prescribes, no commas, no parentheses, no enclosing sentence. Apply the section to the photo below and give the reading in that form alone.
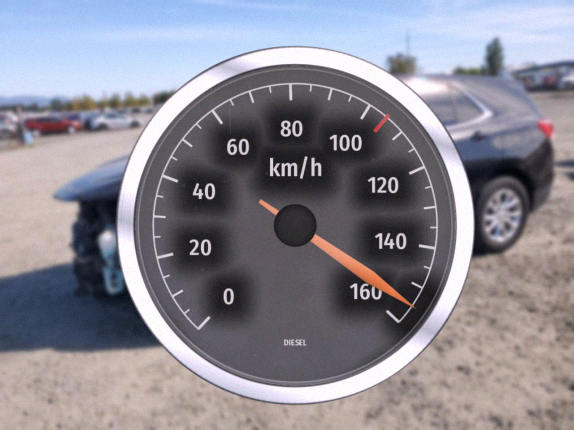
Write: 155 km/h
